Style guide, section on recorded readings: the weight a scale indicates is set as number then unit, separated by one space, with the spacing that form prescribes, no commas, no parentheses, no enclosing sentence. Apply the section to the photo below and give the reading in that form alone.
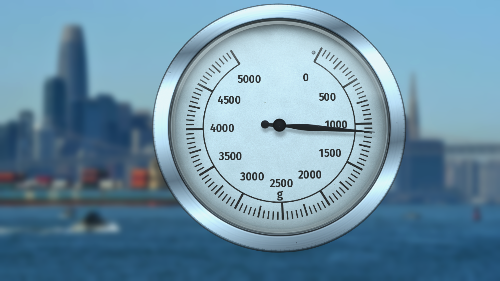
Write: 1100 g
